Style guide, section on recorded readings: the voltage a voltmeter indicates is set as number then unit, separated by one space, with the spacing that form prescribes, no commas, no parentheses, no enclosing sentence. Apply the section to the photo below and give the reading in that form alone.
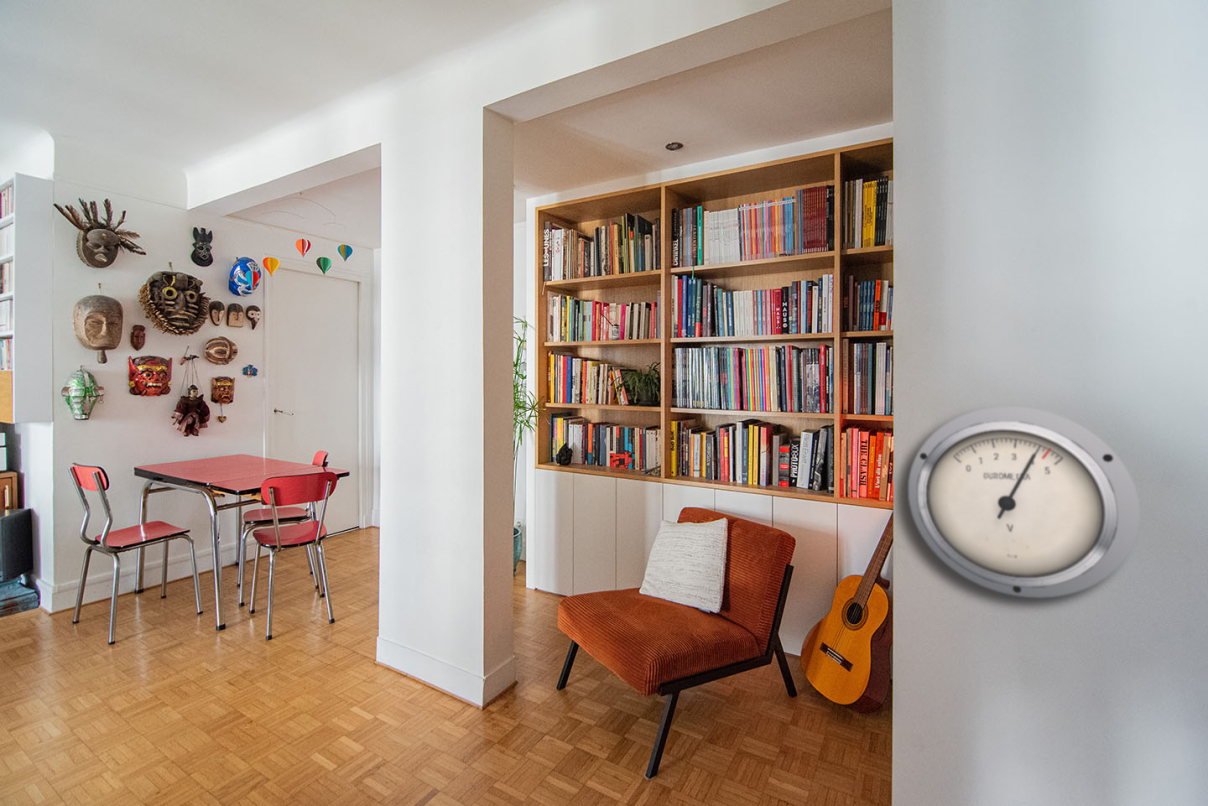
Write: 4 V
